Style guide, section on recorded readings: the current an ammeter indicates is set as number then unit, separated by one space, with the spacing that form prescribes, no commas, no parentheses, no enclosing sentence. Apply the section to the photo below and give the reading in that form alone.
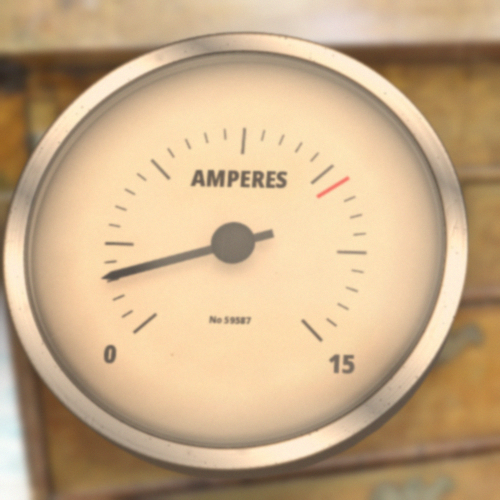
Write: 1.5 A
